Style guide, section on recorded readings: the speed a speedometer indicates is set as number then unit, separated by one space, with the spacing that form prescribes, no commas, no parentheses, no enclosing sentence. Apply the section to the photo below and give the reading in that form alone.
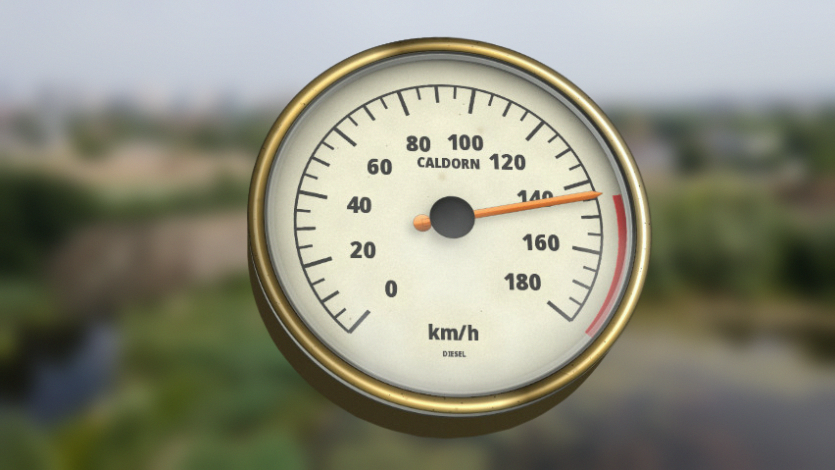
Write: 145 km/h
